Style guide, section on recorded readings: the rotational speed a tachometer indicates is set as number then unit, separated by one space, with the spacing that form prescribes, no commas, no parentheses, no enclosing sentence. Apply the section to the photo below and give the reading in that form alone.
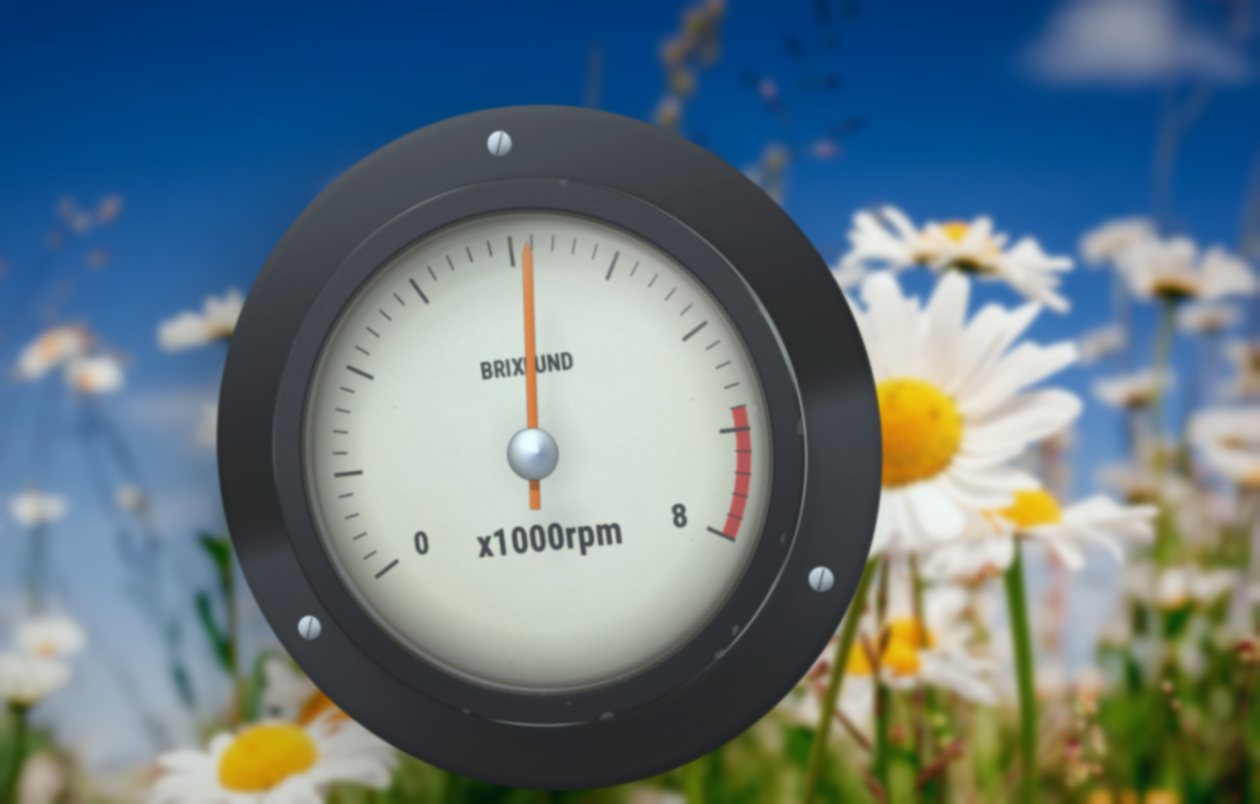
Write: 4200 rpm
